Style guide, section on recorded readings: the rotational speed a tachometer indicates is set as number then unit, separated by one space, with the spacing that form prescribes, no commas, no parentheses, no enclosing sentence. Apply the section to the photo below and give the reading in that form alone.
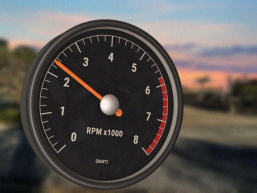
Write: 2300 rpm
